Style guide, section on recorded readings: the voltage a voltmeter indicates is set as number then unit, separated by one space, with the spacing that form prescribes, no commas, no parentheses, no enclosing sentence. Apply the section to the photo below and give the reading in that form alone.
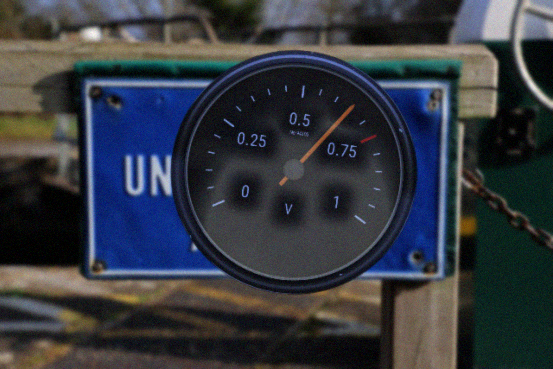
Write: 0.65 V
